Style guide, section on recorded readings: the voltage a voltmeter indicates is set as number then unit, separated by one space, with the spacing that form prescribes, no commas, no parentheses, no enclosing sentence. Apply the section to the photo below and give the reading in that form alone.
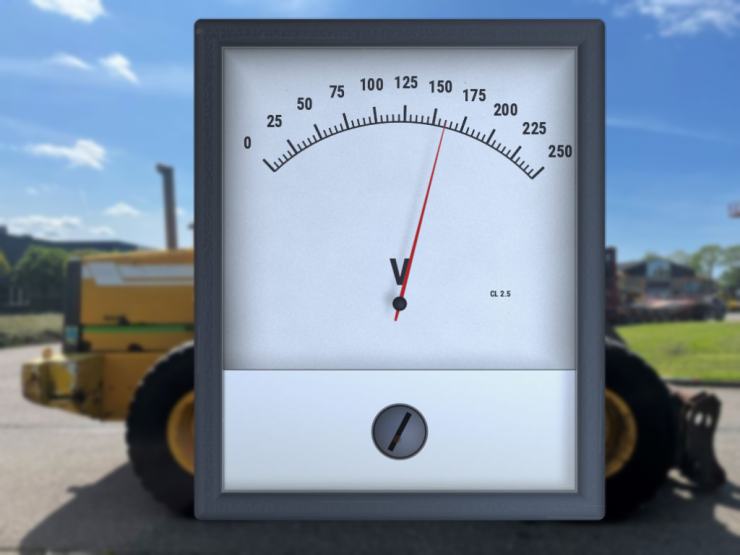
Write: 160 V
